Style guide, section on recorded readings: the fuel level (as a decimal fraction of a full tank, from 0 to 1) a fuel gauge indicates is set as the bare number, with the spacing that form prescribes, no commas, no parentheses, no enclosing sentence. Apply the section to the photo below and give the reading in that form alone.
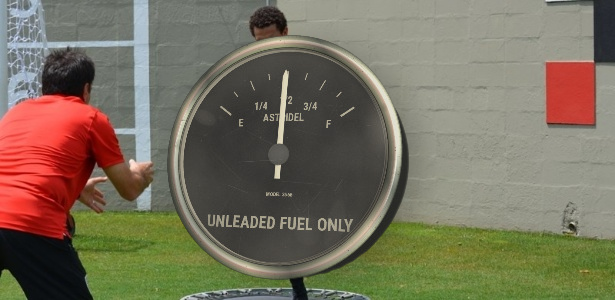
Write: 0.5
